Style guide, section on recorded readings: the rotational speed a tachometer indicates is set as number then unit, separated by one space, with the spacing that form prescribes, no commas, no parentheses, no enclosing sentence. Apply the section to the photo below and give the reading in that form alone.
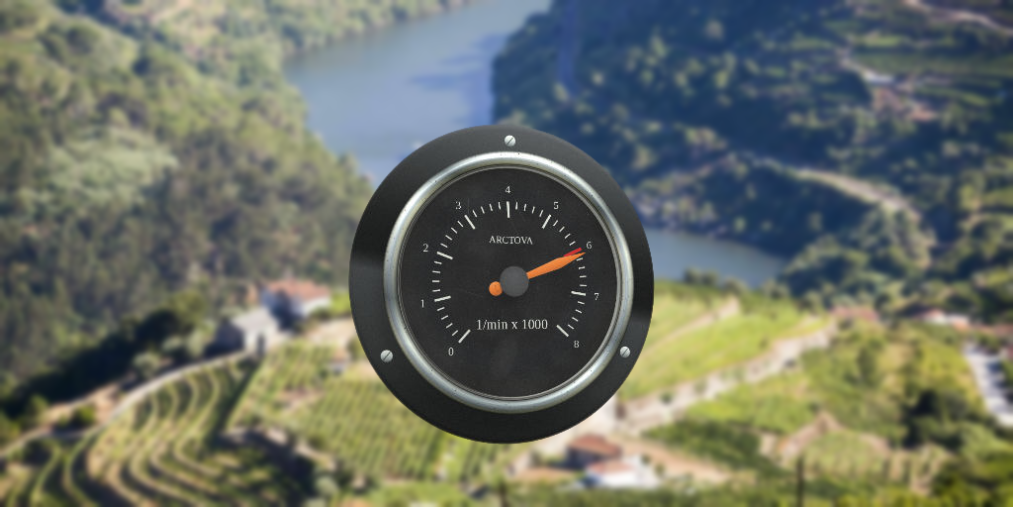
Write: 6100 rpm
